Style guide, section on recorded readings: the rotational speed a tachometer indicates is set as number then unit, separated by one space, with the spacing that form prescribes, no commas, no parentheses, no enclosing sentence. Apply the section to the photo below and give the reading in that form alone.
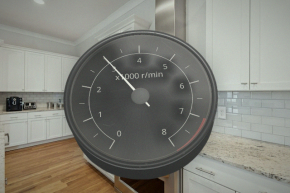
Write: 3000 rpm
